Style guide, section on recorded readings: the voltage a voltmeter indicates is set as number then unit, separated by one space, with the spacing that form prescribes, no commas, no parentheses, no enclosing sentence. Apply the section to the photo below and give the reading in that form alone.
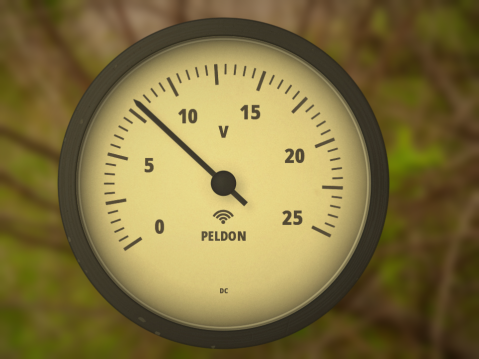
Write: 8 V
